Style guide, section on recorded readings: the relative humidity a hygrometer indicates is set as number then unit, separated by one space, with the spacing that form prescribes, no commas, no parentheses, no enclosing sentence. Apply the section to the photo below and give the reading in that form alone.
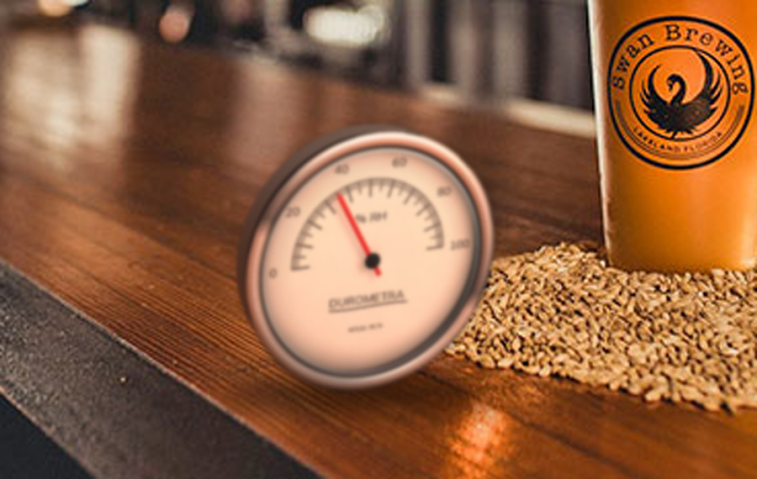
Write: 35 %
